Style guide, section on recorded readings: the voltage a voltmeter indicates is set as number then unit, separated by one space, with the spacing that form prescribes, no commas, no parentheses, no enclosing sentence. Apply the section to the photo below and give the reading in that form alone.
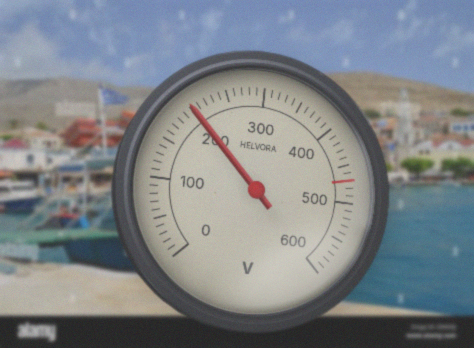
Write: 200 V
